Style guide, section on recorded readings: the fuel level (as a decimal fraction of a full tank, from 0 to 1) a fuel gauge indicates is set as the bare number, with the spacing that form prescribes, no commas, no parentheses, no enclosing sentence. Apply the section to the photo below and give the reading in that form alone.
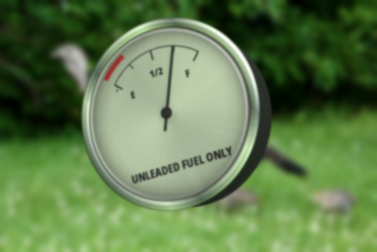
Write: 0.75
